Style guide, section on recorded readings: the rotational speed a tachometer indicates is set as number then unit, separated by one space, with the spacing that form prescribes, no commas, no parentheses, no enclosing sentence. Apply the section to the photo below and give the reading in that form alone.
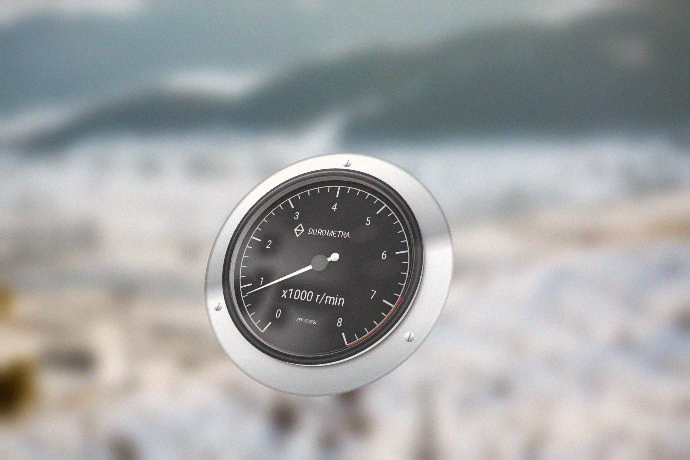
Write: 800 rpm
